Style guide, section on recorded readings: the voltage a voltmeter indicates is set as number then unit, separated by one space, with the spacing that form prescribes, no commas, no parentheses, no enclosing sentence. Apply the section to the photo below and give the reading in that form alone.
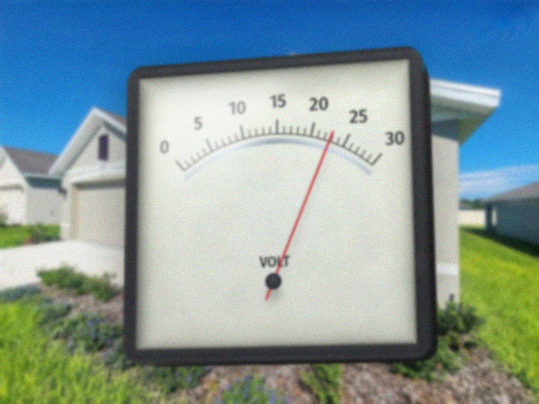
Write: 23 V
